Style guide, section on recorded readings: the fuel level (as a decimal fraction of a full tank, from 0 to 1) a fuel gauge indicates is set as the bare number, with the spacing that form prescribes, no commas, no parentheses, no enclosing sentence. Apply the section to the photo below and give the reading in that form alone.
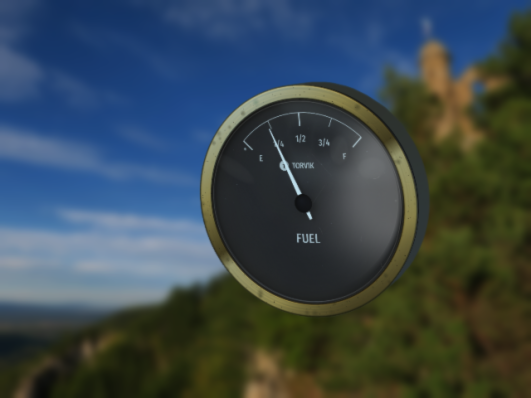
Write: 0.25
